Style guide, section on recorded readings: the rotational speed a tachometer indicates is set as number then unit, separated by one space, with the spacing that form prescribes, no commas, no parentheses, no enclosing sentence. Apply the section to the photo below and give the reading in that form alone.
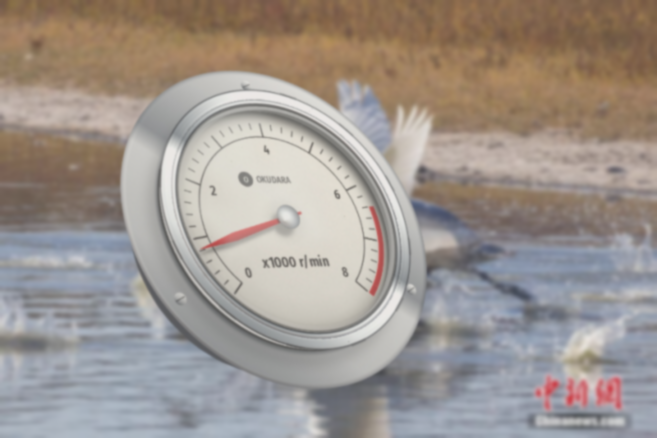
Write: 800 rpm
